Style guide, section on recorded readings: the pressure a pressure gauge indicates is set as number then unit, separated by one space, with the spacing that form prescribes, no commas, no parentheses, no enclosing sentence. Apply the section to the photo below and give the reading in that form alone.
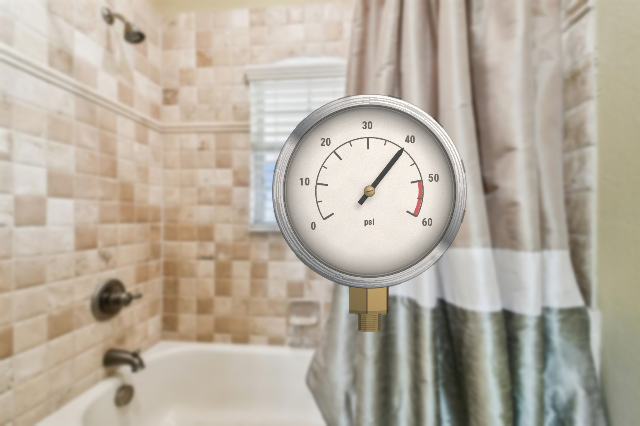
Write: 40 psi
